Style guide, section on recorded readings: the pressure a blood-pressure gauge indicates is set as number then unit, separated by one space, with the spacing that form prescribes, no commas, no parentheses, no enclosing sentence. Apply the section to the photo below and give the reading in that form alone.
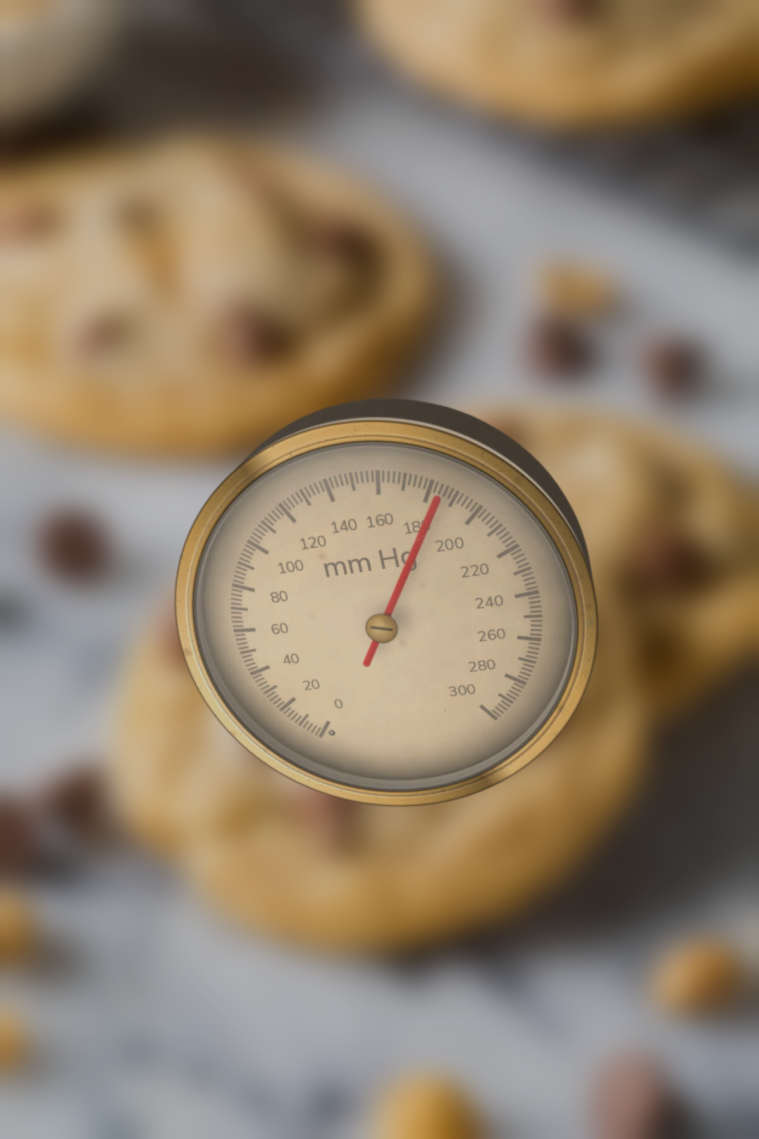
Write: 184 mmHg
